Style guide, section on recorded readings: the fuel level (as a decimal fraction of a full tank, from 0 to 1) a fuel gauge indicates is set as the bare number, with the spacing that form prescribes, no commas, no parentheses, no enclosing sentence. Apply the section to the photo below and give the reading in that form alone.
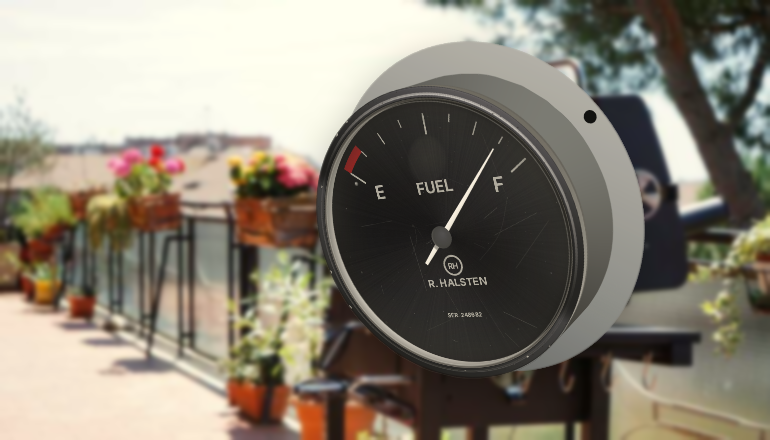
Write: 0.875
